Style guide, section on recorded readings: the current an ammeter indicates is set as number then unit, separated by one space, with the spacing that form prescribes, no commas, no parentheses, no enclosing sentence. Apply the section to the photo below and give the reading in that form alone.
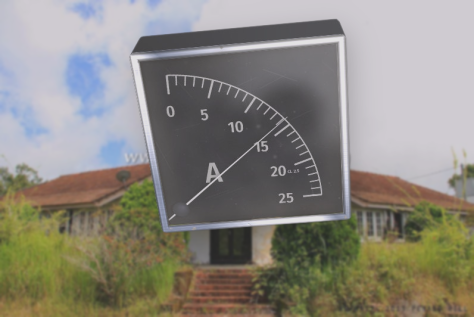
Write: 14 A
